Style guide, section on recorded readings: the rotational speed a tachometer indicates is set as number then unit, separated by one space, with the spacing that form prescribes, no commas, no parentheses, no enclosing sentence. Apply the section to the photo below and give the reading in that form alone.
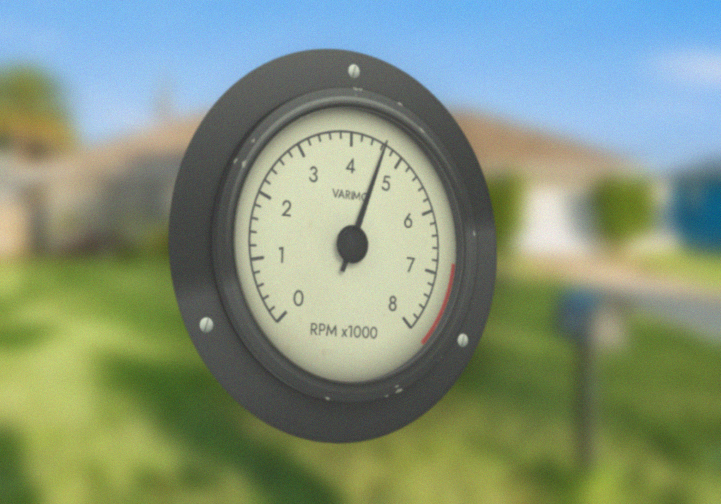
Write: 4600 rpm
